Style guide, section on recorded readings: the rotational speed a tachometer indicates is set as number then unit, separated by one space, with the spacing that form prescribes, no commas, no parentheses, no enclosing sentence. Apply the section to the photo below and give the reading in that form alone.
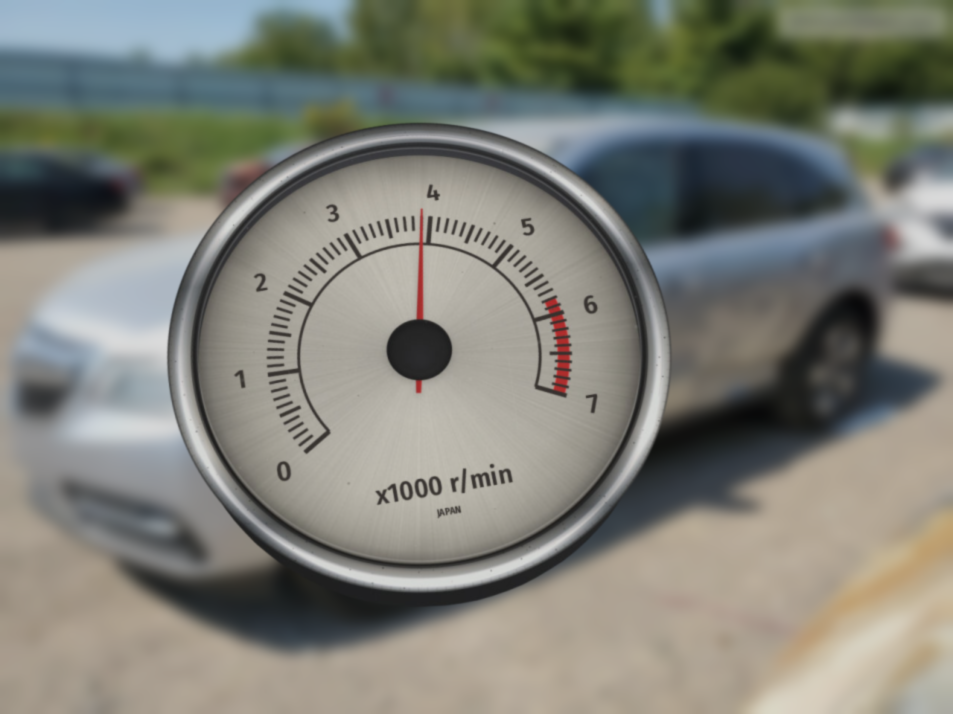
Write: 3900 rpm
